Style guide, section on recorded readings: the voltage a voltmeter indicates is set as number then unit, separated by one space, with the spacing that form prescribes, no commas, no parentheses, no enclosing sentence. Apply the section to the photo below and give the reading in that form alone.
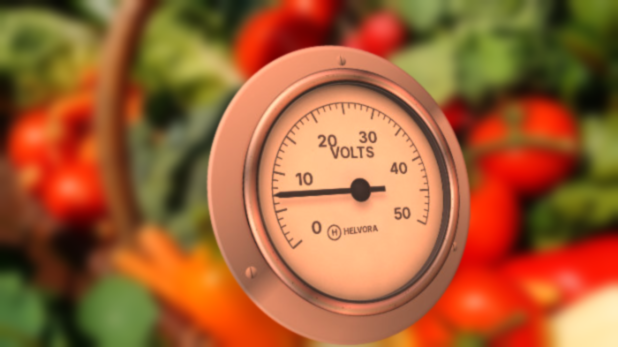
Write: 7 V
